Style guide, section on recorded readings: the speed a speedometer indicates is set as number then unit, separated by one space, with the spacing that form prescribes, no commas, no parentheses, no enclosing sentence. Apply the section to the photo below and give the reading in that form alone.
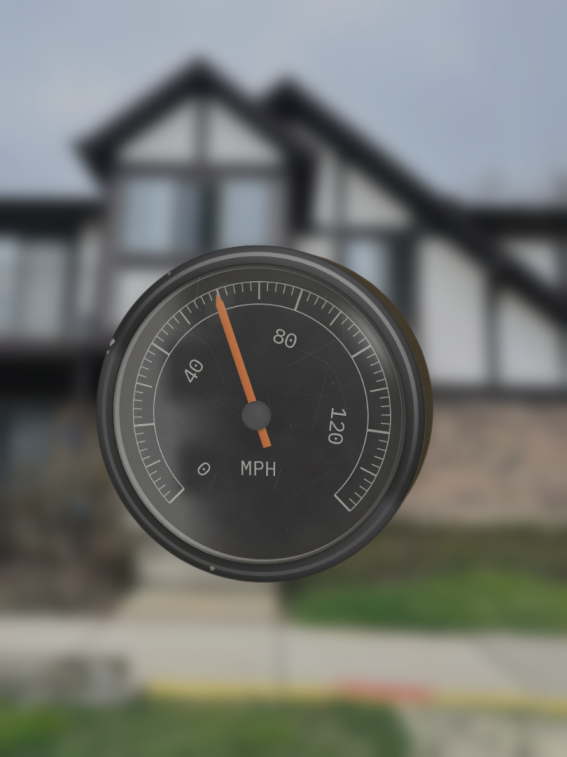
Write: 60 mph
